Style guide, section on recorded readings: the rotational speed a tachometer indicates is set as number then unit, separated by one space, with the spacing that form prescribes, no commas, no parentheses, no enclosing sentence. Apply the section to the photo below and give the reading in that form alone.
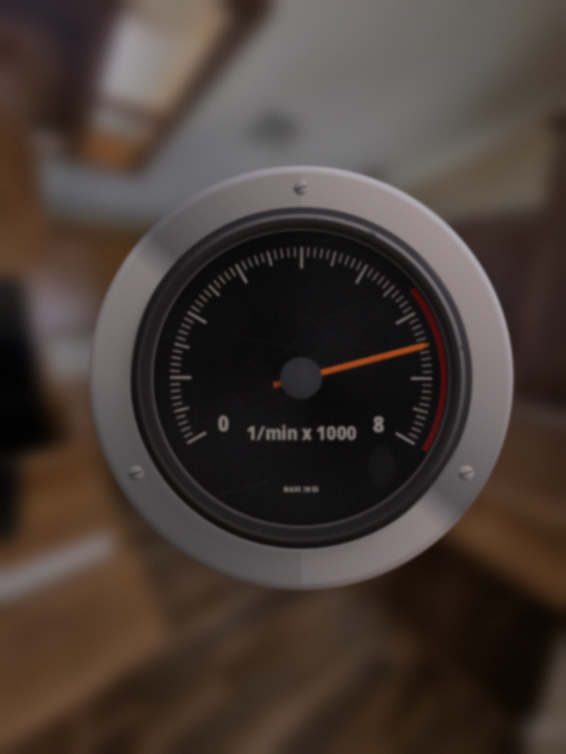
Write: 6500 rpm
